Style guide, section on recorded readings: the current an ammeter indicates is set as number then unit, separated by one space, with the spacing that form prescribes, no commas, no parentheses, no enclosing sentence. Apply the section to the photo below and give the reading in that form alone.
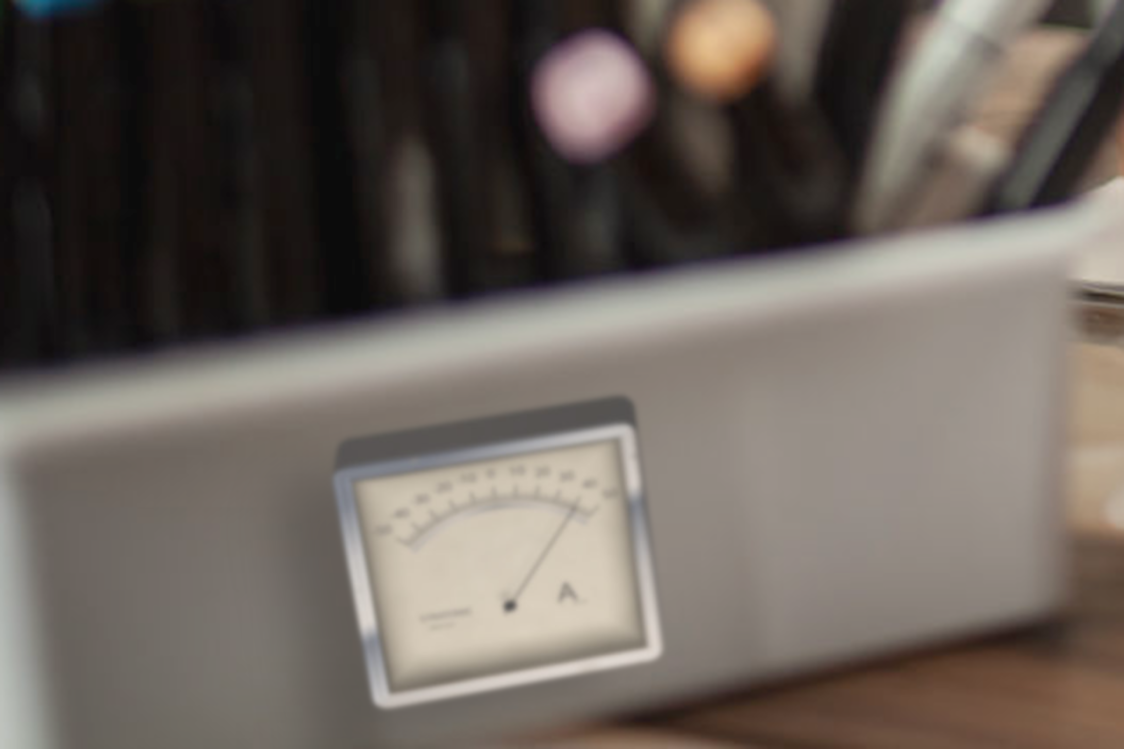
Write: 40 A
